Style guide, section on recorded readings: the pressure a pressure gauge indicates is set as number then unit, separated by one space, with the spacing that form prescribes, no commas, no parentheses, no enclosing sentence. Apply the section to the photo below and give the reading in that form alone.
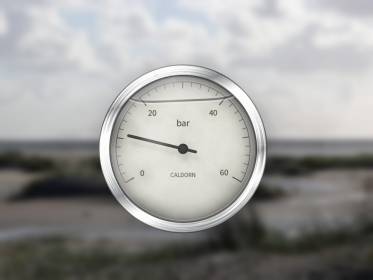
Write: 11 bar
